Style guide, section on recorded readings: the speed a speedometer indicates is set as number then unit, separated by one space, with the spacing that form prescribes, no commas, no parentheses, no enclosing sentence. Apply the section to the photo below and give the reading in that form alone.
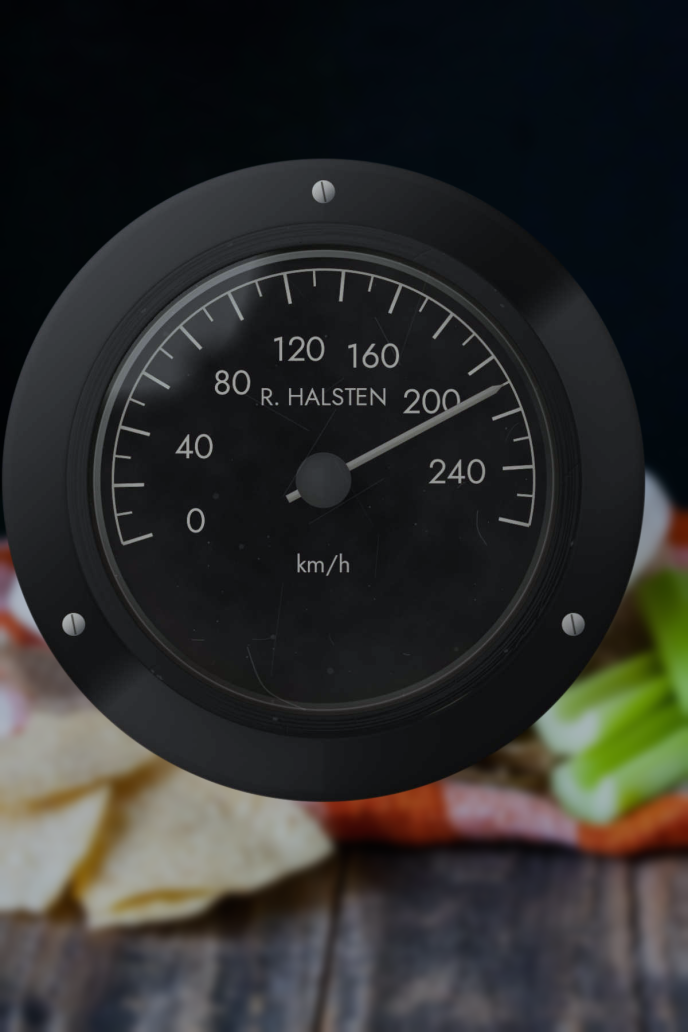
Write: 210 km/h
